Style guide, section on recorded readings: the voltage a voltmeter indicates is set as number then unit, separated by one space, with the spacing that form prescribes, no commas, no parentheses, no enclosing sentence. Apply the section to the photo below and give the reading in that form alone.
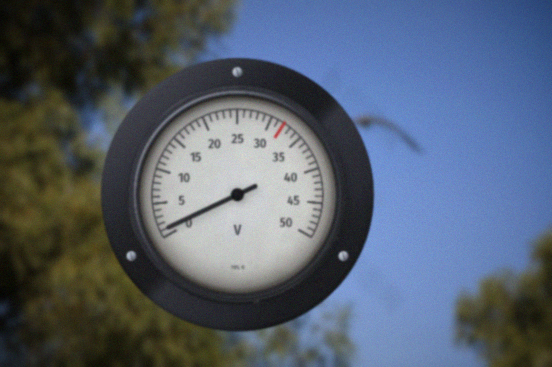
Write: 1 V
